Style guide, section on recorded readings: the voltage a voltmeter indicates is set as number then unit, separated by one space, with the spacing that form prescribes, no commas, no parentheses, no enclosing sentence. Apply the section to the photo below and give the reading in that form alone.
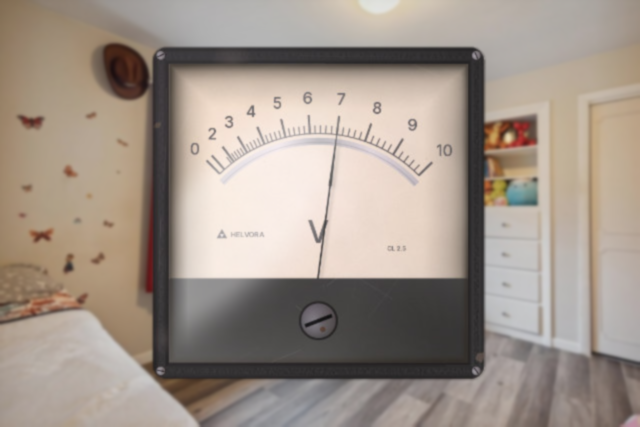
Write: 7 V
